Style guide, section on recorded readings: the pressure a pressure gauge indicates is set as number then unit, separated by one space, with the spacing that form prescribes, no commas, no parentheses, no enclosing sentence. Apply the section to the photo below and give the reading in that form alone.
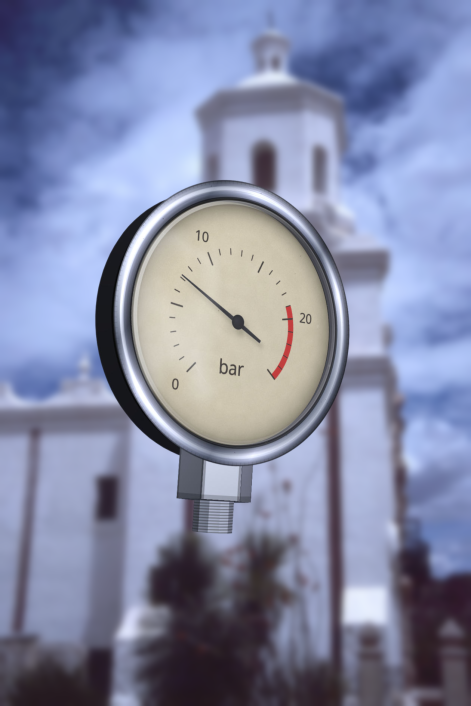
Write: 7 bar
